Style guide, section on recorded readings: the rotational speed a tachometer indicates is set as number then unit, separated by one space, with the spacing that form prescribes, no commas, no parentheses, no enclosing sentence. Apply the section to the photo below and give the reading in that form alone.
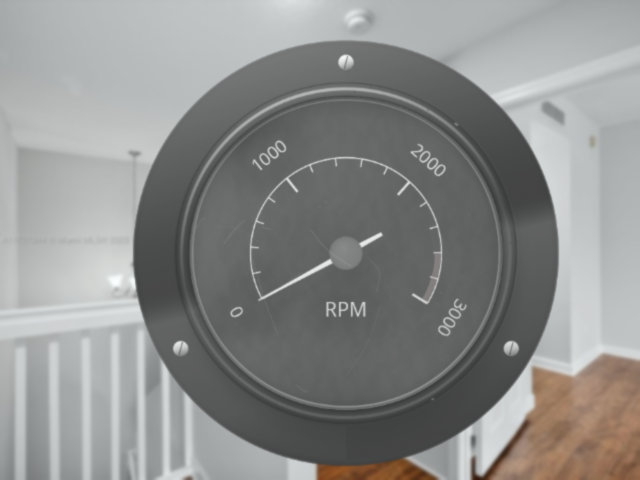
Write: 0 rpm
